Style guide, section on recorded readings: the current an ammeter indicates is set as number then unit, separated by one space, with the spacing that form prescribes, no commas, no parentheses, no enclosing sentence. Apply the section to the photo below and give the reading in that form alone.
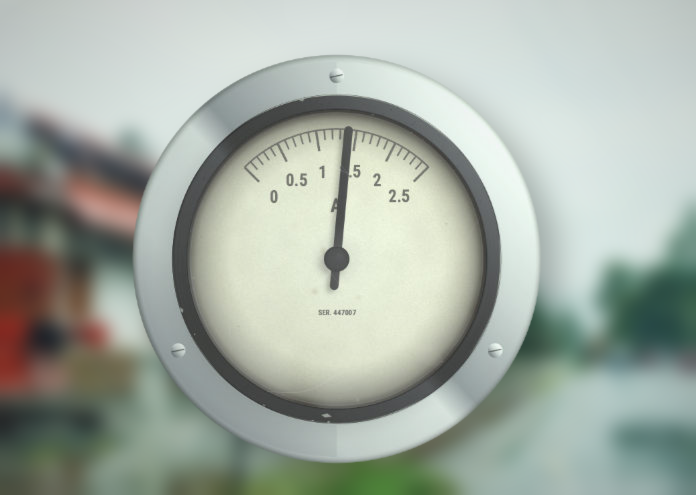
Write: 1.4 A
